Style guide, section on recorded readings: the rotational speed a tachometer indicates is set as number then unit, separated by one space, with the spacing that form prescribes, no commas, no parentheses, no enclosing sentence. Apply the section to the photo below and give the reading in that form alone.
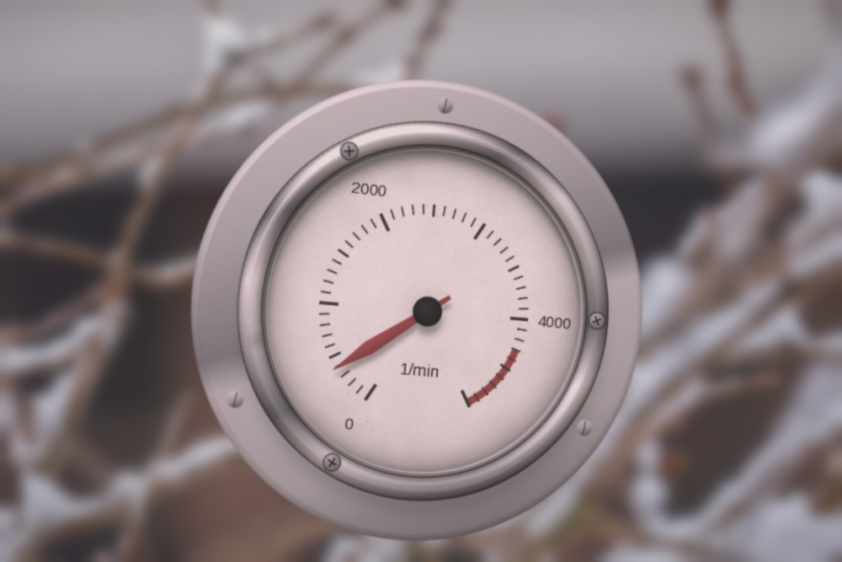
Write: 400 rpm
